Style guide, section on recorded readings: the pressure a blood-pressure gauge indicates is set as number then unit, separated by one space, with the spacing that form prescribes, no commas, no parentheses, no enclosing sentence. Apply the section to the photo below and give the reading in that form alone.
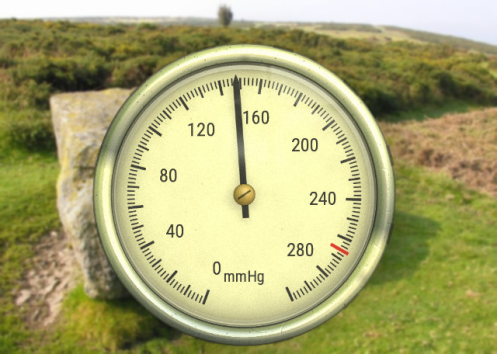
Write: 148 mmHg
